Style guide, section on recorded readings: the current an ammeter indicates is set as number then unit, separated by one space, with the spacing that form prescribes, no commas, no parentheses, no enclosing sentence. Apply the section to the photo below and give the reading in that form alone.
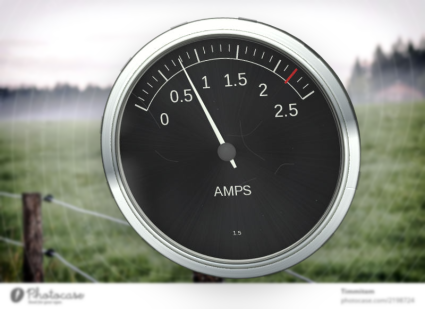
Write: 0.8 A
